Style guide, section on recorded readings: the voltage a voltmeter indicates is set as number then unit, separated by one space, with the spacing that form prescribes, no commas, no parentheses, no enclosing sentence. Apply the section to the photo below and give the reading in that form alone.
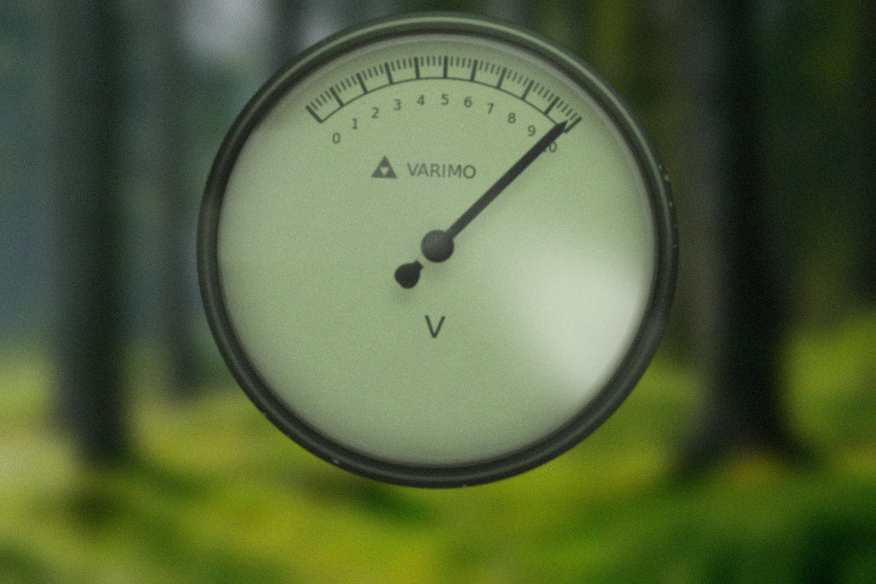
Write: 9.8 V
